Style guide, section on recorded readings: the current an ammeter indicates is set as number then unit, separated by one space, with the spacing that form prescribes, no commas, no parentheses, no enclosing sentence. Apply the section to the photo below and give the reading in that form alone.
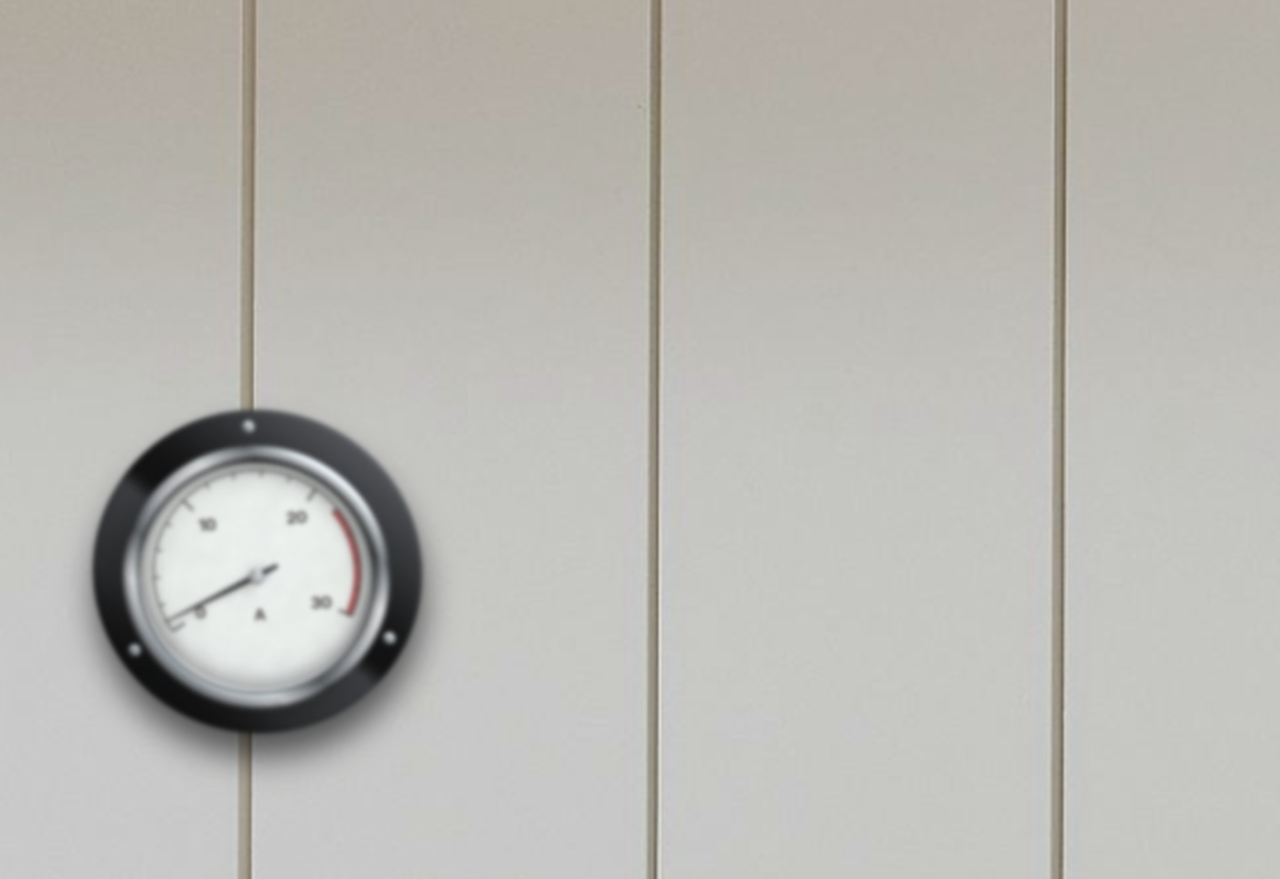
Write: 1 A
